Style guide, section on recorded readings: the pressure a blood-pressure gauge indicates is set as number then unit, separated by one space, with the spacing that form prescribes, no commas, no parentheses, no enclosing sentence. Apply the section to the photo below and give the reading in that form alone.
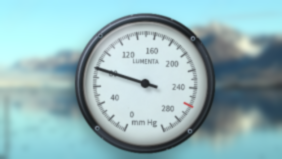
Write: 80 mmHg
